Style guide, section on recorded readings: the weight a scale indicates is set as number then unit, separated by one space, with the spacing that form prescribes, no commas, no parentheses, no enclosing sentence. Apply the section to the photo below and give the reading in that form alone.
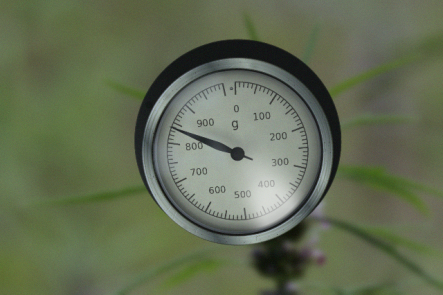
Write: 840 g
